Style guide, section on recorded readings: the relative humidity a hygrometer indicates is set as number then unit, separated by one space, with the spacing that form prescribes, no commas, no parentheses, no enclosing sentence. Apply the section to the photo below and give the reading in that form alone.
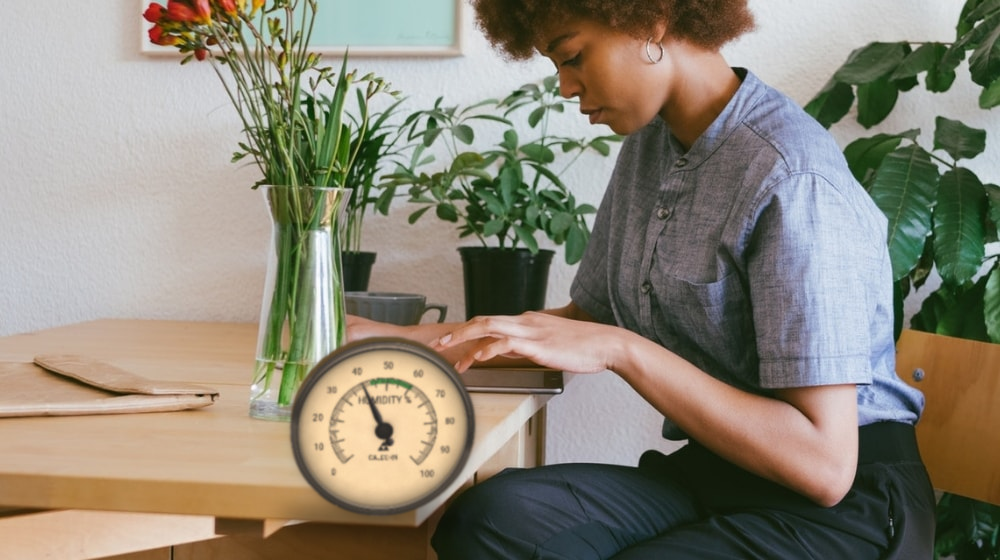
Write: 40 %
